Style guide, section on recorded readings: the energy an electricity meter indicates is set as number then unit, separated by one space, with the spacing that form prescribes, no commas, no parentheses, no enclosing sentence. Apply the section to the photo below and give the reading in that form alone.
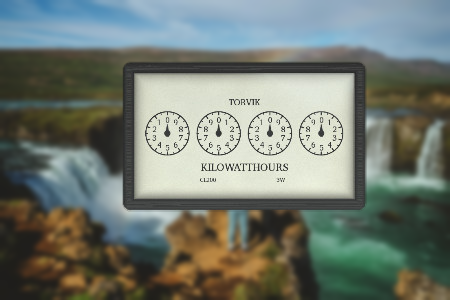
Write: 0 kWh
